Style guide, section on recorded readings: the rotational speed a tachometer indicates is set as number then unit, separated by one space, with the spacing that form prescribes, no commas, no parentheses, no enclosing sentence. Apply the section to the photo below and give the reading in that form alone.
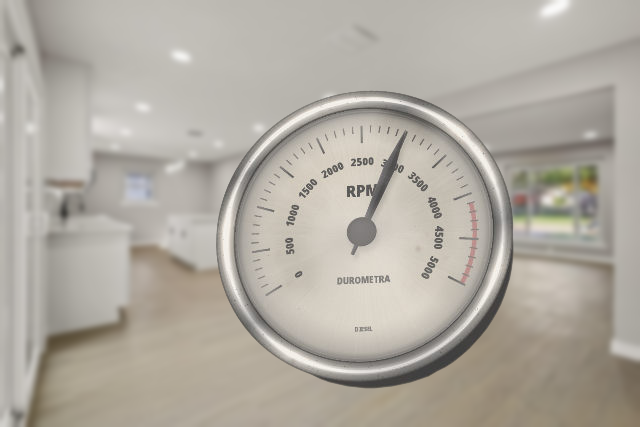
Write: 3000 rpm
